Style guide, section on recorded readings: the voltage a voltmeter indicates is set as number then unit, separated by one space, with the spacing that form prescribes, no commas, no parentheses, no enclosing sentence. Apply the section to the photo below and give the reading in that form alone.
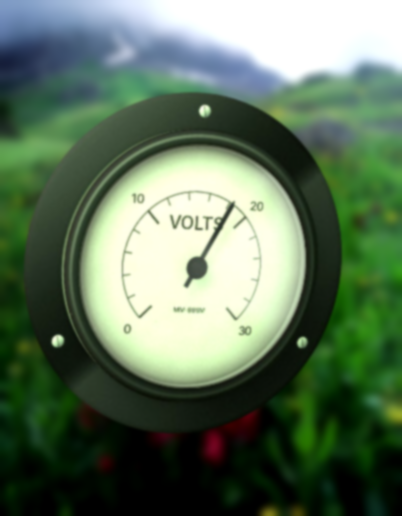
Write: 18 V
